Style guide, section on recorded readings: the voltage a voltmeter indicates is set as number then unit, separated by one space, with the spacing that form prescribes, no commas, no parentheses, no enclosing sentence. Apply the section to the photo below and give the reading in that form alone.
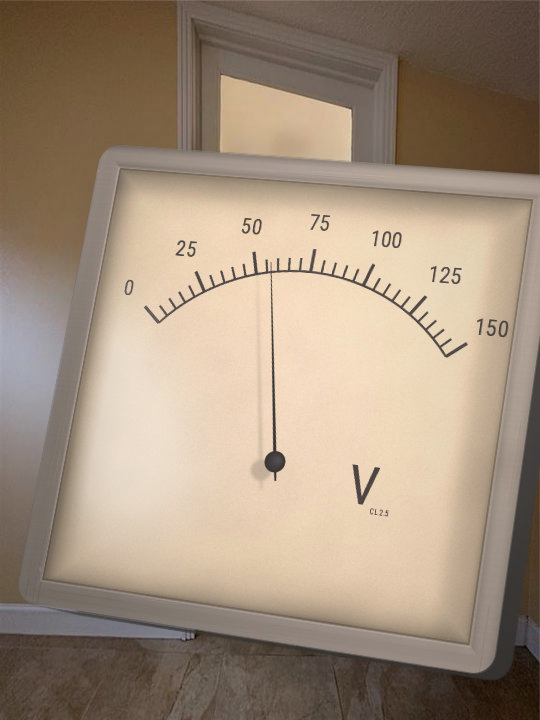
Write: 57.5 V
